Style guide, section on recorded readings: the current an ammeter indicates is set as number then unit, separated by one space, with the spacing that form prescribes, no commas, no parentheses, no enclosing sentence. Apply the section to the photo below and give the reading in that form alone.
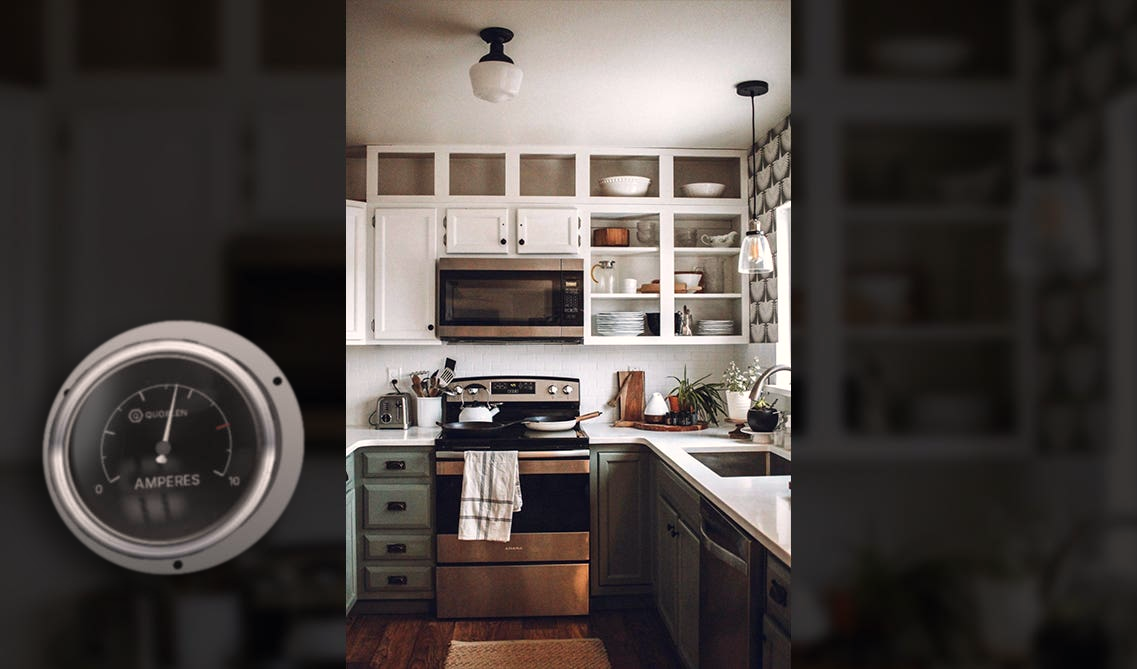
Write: 5.5 A
